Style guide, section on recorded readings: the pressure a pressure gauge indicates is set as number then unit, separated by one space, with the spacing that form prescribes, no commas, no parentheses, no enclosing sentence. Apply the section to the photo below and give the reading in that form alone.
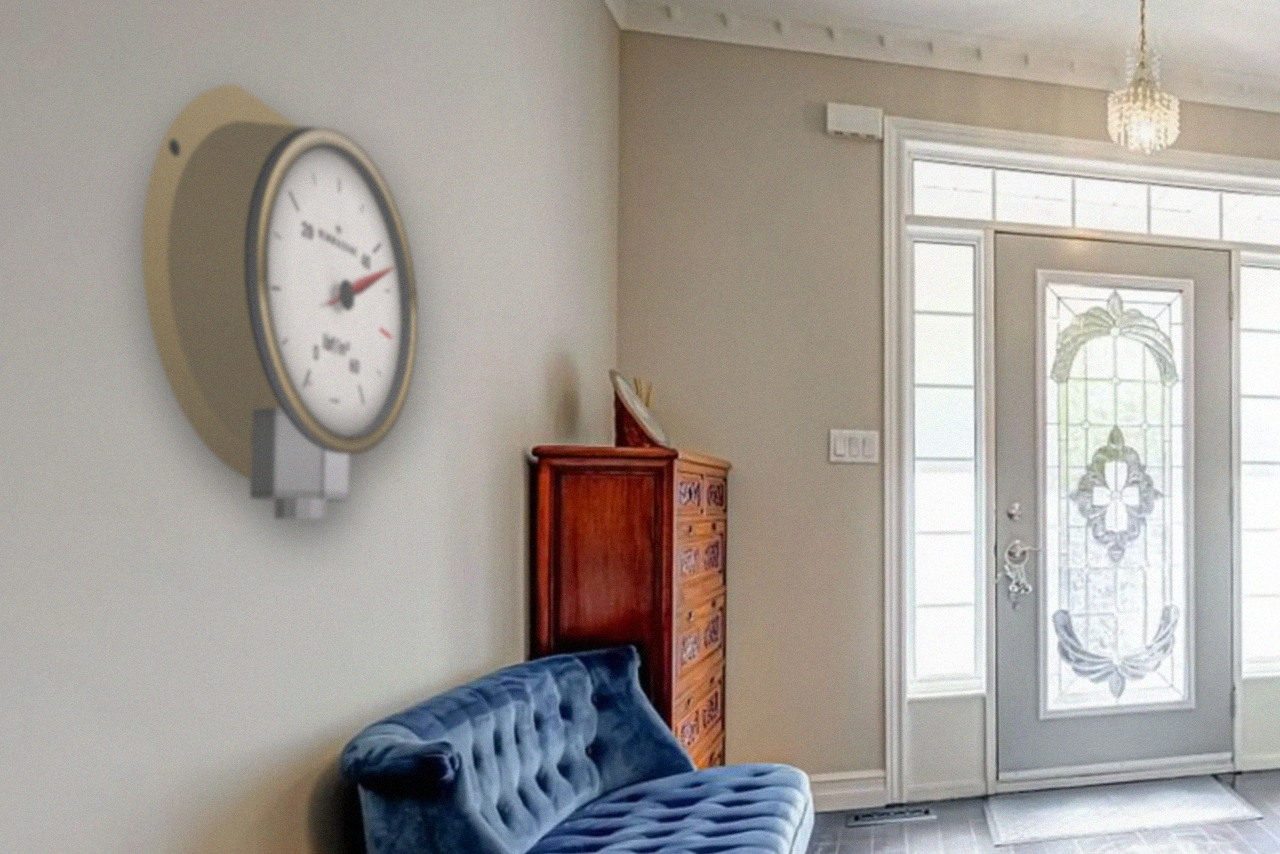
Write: 42.5 psi
